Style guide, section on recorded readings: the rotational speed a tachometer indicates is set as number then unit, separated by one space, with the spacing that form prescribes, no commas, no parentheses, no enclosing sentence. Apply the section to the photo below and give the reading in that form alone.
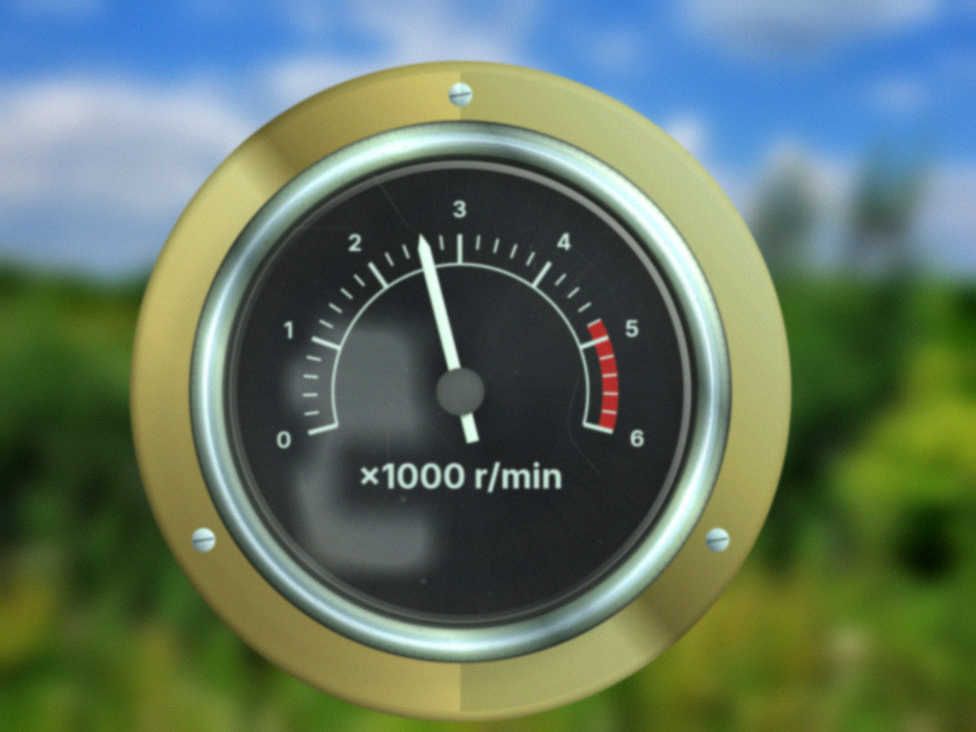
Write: 2600 rpm
